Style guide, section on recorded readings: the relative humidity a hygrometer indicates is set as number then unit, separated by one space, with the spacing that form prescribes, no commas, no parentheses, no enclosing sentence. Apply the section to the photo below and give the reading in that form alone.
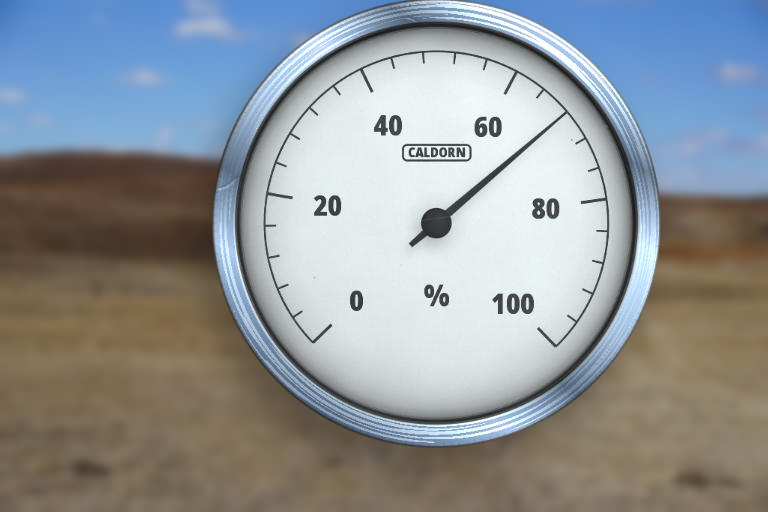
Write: 68 %
